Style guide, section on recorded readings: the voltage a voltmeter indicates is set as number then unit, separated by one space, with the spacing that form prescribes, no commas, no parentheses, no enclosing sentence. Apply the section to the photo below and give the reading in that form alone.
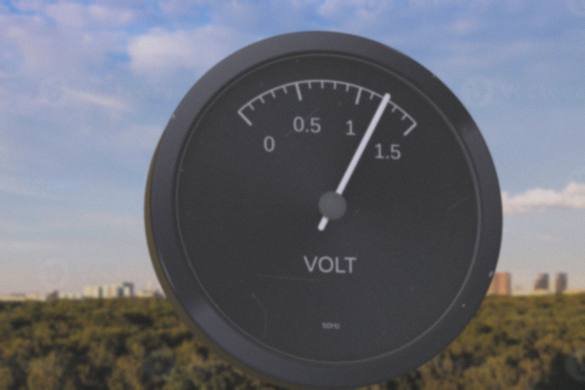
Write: 1.2 V
